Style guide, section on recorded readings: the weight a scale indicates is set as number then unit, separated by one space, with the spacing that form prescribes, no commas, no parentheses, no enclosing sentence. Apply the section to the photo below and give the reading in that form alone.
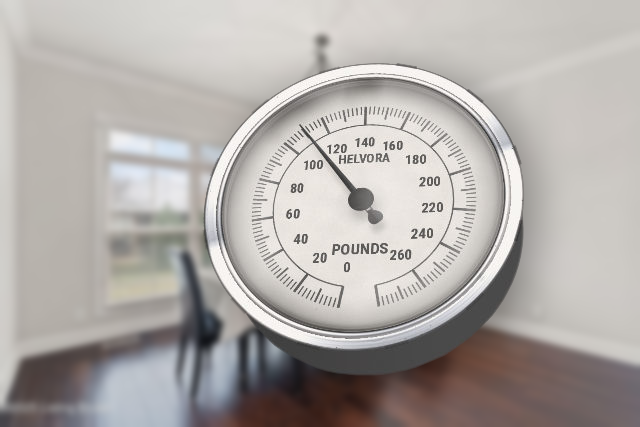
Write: 110 lb
